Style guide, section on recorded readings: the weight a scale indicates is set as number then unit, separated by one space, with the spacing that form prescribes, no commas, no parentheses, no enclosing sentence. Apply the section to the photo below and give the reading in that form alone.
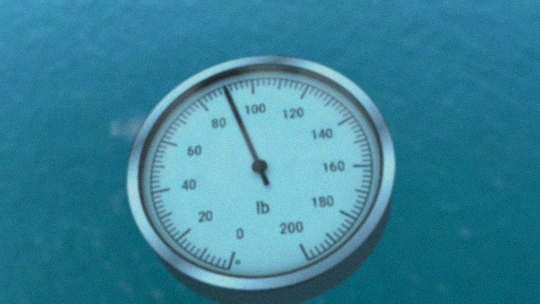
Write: 90 lb
